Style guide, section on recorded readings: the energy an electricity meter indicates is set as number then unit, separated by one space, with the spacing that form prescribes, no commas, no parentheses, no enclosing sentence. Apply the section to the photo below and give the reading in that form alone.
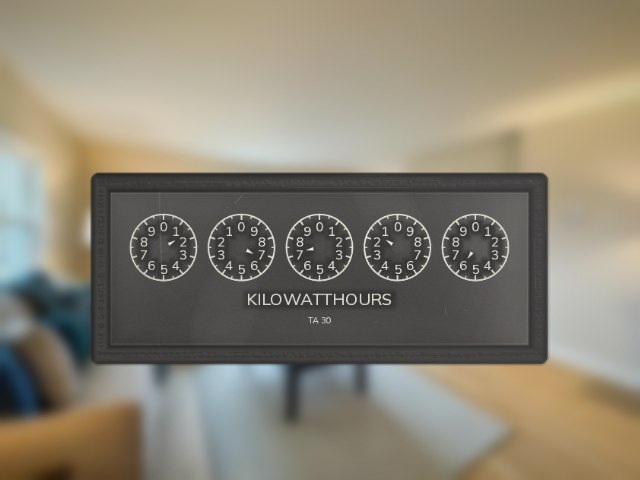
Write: 16716 kWh
